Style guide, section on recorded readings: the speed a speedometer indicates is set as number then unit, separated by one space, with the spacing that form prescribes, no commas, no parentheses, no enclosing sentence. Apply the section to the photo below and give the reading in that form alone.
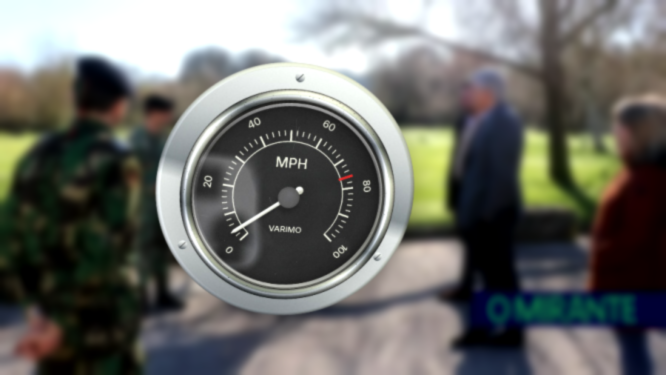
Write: 4 mph
